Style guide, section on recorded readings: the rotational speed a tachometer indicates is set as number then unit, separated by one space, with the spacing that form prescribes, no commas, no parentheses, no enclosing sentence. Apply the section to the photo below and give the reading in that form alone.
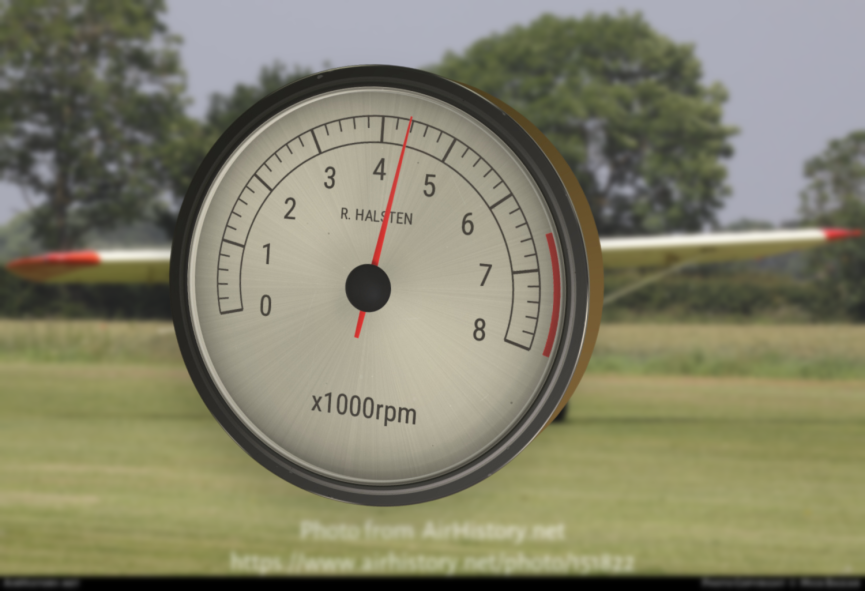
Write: 4400 rpm
